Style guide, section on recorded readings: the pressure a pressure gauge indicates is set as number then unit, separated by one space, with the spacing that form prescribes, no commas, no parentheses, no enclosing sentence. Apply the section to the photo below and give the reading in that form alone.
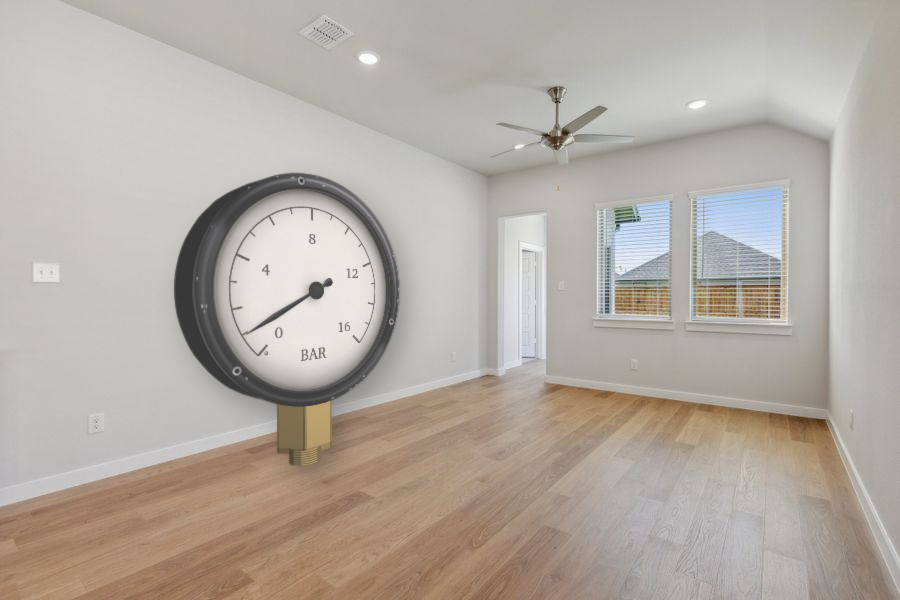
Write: 1 bar
